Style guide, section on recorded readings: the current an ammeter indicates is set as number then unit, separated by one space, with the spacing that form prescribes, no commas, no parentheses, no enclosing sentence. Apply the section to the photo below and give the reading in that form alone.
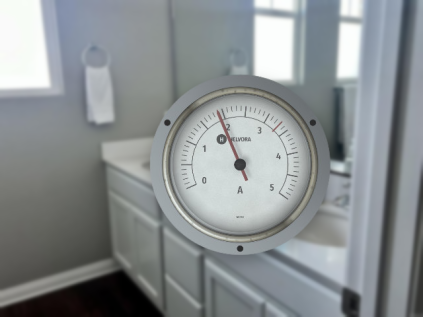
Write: 1.9 A
